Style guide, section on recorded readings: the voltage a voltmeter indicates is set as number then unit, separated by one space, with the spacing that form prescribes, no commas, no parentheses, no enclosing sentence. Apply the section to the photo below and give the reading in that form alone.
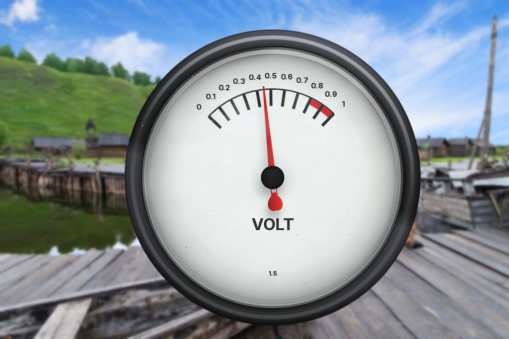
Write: 0.45 V
